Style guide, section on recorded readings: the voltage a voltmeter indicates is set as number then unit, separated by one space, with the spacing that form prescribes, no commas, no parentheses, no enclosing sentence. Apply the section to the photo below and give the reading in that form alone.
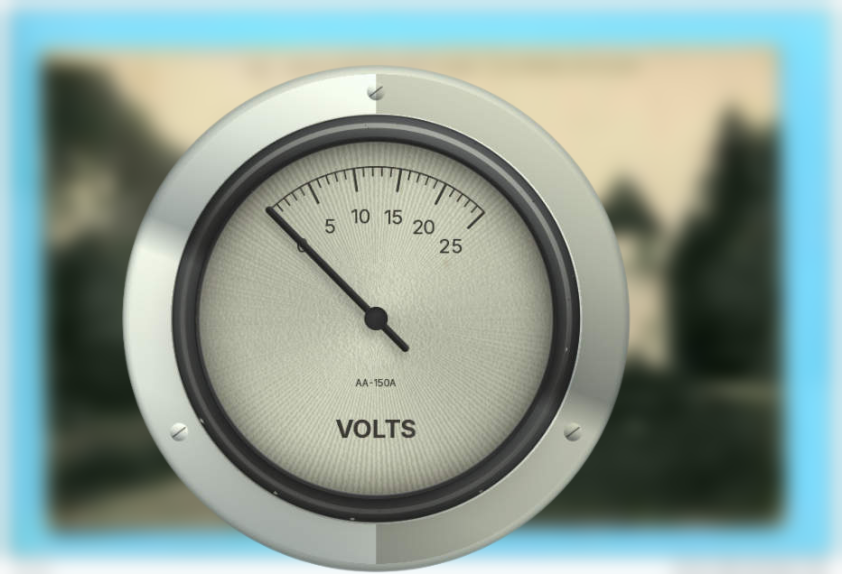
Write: 0 V
